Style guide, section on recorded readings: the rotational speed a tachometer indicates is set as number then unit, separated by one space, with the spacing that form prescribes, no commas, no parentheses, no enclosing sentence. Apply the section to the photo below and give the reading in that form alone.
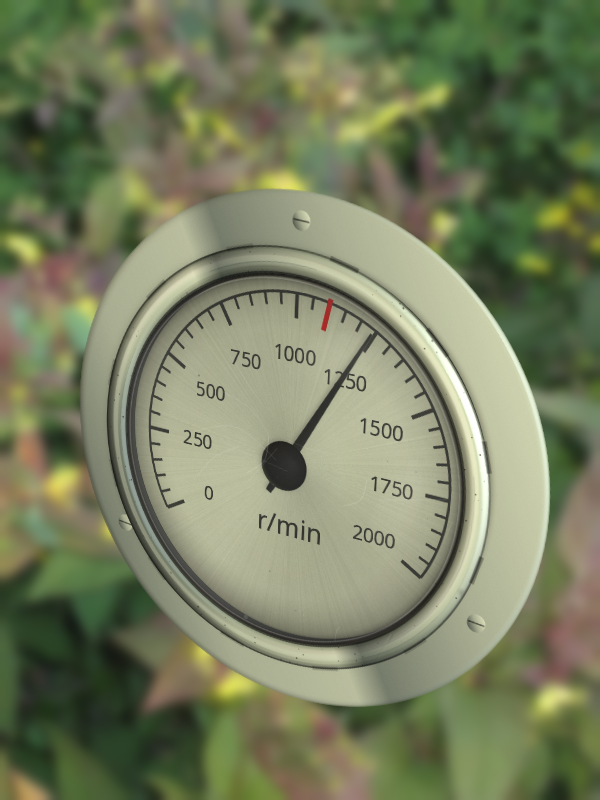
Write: 1250 rpm
